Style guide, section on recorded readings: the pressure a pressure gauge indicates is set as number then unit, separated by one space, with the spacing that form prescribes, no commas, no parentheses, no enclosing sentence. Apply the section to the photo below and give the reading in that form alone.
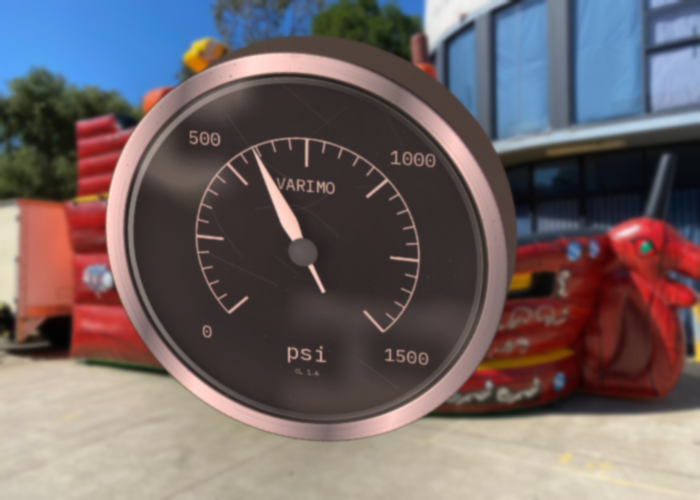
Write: 600 psi
